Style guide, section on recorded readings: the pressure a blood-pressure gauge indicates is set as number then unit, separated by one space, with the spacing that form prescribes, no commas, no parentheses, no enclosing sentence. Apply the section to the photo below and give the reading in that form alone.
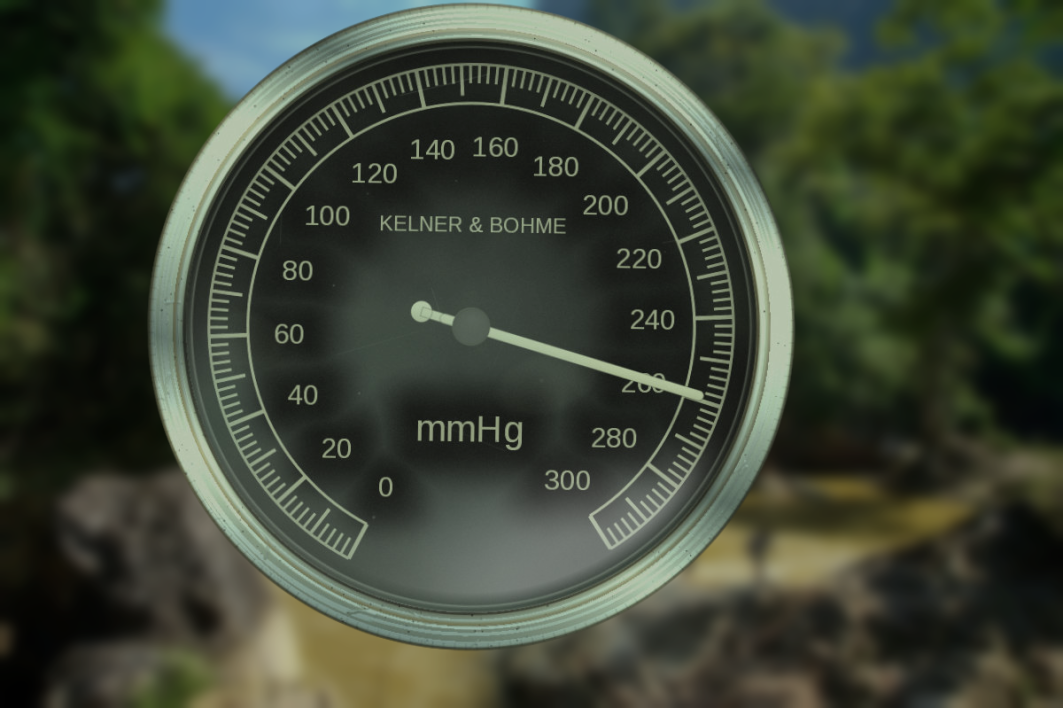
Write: 259 mmHg
